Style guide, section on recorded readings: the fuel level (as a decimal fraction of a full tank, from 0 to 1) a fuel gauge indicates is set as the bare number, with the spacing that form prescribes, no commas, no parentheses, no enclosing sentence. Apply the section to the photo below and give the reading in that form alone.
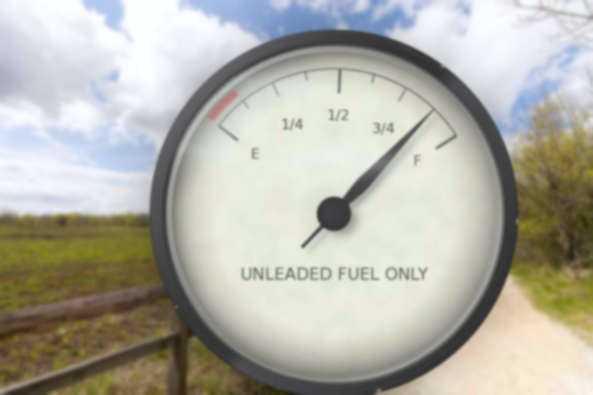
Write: 0.875
